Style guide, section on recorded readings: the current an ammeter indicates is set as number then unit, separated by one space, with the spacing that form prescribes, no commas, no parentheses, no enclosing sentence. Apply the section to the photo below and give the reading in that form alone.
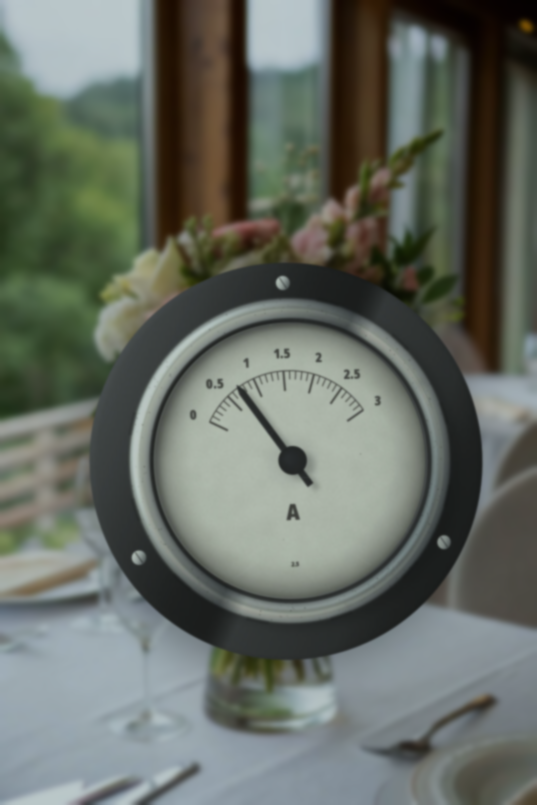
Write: 0.7 A
